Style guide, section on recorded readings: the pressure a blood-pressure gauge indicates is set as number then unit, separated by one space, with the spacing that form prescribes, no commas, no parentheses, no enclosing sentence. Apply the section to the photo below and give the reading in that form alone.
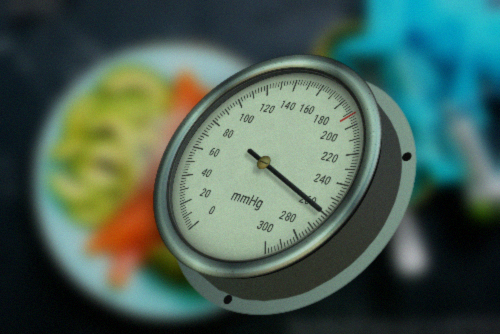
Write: 260 mmHg
